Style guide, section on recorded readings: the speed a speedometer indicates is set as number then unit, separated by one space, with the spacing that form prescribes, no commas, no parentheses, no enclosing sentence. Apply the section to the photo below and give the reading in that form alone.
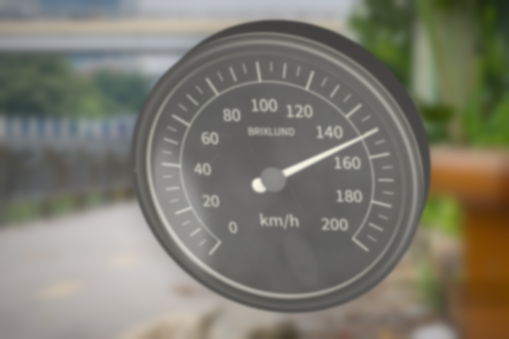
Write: 150 km/h
